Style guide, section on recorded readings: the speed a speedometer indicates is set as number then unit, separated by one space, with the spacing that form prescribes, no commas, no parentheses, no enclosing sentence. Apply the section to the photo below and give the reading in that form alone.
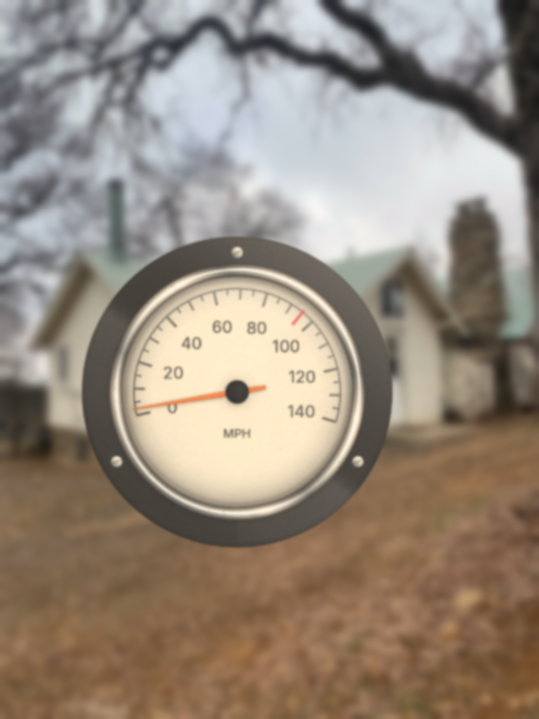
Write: 2.5 mph
